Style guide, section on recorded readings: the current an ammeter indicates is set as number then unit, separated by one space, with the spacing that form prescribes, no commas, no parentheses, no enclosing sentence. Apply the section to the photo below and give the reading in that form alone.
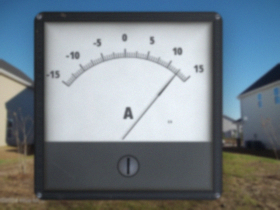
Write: 12.5 A
